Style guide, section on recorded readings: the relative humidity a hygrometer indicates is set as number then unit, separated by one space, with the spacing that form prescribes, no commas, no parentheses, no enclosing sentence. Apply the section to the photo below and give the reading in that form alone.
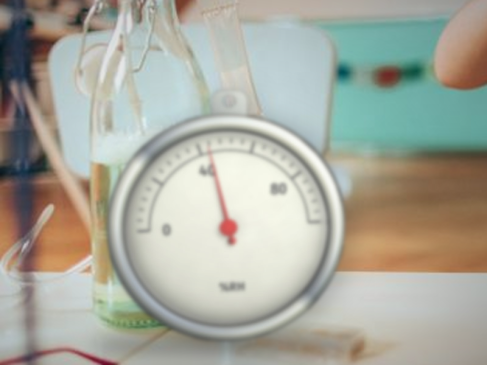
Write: 44 %
